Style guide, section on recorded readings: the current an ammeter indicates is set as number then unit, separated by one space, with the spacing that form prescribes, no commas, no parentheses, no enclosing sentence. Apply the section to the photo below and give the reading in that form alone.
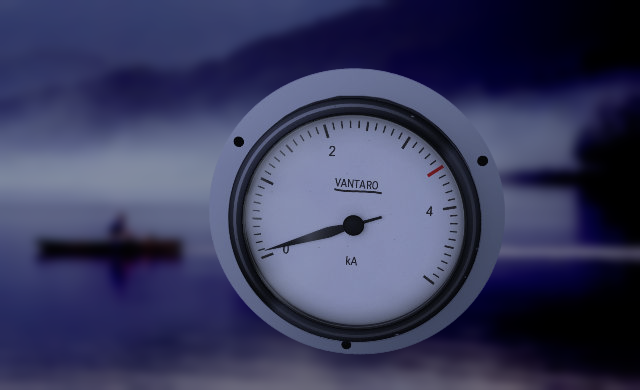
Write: 0.1 kA
